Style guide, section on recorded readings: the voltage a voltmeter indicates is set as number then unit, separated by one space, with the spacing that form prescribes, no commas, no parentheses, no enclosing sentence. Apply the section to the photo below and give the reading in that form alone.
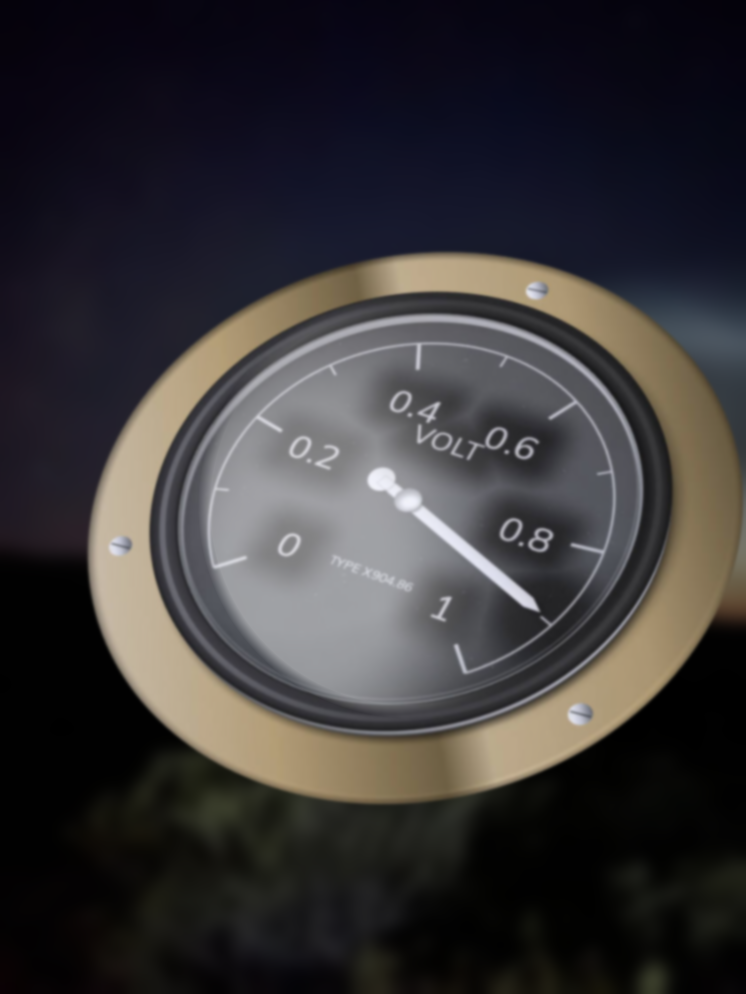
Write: 0.9 V
